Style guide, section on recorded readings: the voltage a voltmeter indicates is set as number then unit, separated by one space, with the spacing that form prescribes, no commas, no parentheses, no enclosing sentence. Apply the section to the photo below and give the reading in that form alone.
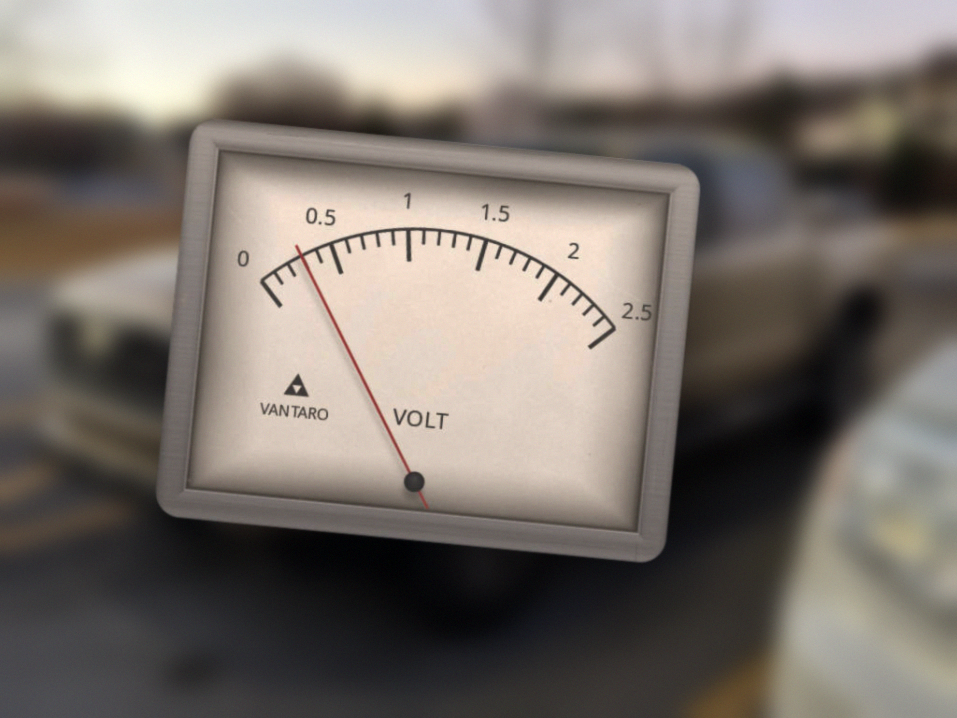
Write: 0.3 V
